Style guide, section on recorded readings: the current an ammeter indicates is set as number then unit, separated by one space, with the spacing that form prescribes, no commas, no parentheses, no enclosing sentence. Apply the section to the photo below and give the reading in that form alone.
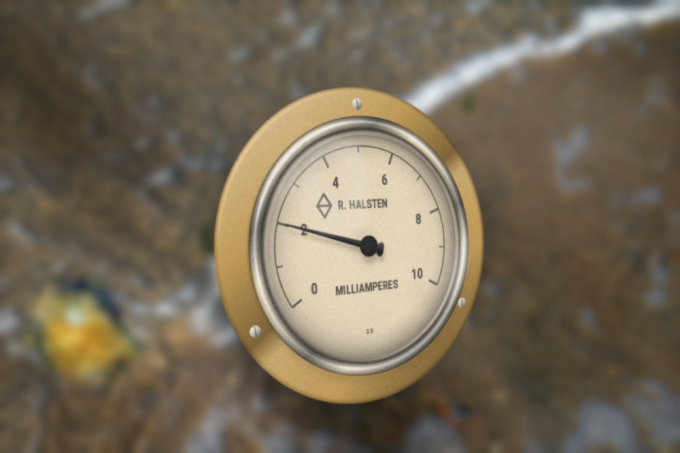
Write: 2 mA
